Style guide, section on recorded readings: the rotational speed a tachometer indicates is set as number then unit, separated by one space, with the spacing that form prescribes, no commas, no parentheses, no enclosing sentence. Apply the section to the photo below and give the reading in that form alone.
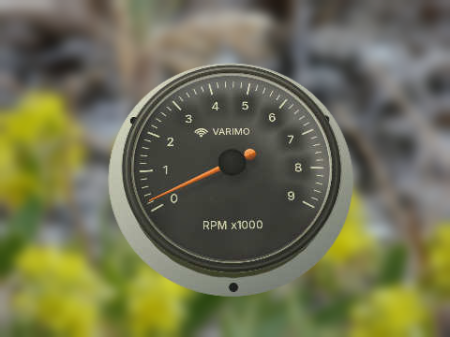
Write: 200 rpm
